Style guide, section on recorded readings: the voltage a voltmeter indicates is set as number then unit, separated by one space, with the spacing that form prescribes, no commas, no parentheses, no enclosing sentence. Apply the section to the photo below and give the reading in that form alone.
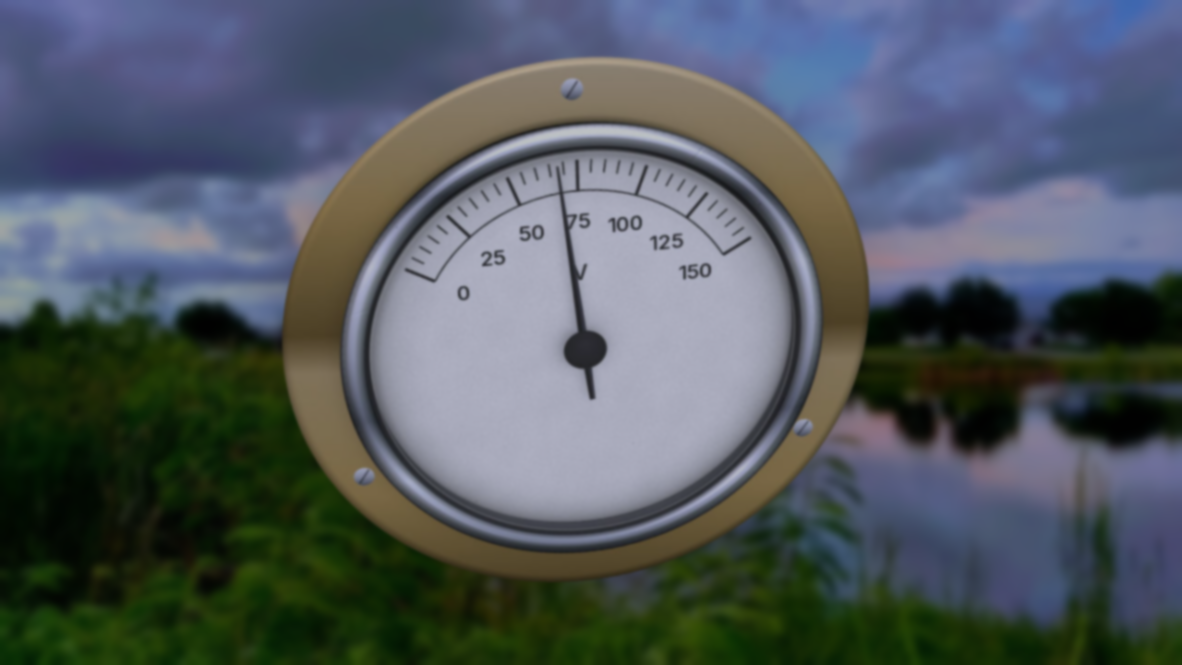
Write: 67.5 V
